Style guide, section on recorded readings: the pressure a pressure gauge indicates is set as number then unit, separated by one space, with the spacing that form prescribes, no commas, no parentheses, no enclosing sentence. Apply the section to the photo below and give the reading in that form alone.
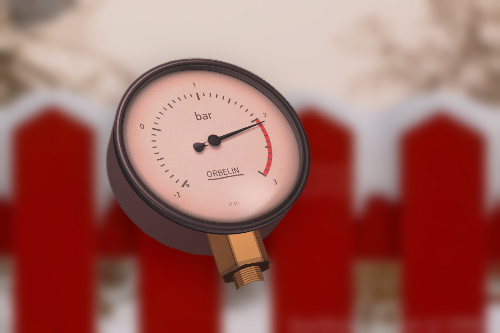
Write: 2.1 bar
